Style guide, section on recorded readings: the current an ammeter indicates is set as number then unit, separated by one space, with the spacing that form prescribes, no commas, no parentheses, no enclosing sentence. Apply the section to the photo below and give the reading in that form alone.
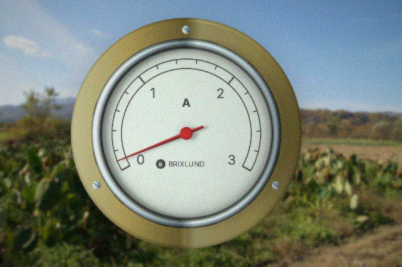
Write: 0.1 A
